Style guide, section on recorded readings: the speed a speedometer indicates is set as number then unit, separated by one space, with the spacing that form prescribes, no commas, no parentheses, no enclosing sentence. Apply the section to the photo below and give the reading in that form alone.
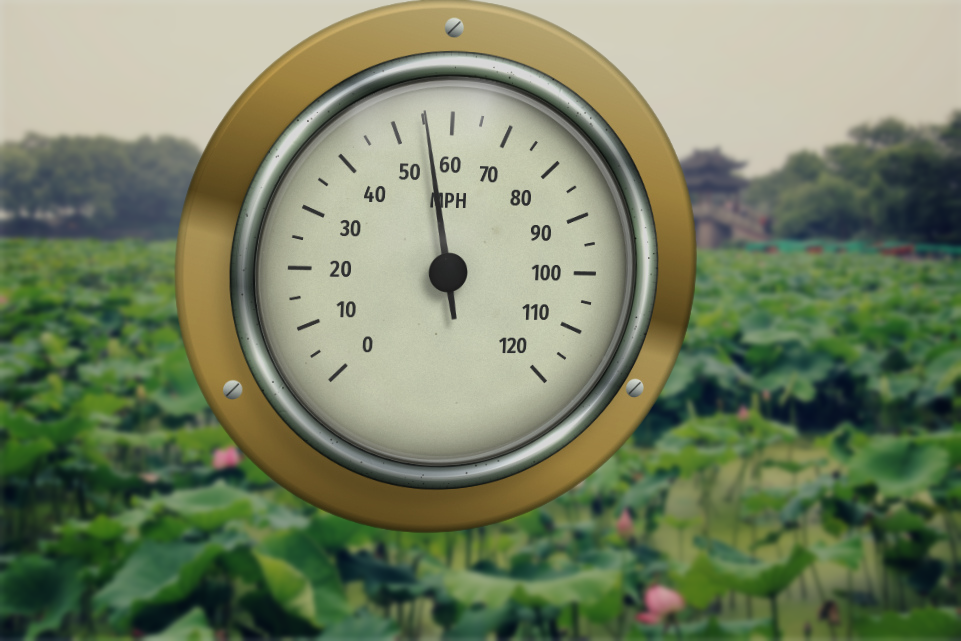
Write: 55 mph
